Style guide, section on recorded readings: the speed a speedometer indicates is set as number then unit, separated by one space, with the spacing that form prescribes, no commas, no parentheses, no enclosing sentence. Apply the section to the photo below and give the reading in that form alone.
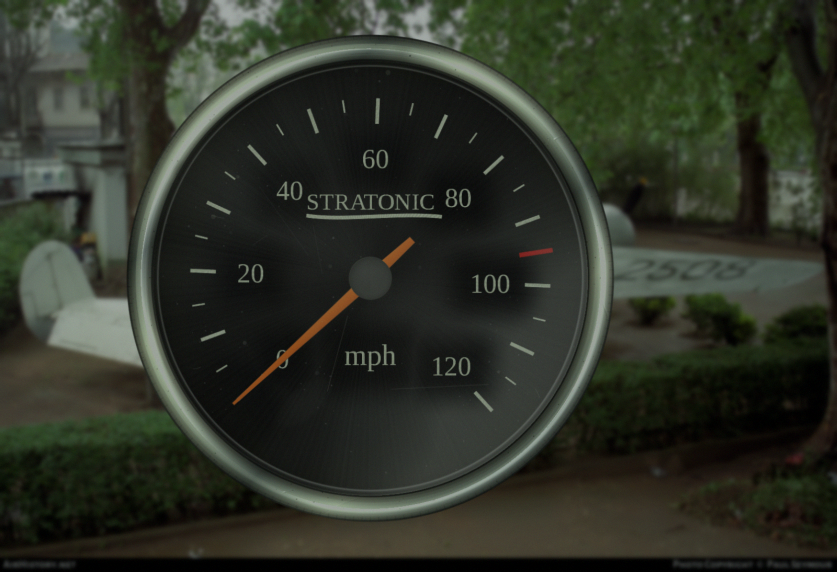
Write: 0 mph
